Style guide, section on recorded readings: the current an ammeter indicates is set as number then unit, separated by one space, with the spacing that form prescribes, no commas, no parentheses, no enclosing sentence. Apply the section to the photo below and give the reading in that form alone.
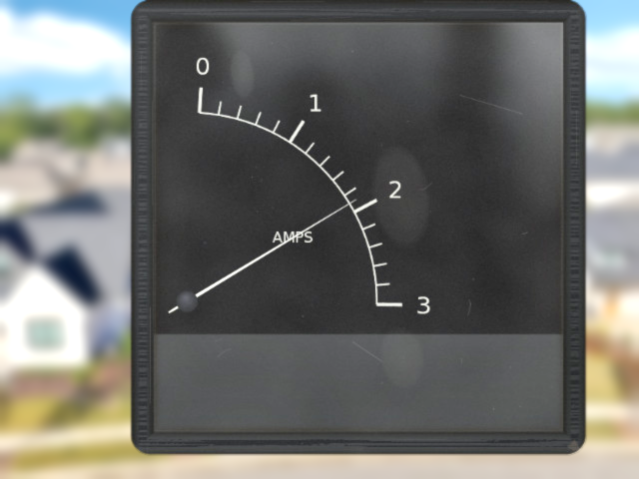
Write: 1.9 A
